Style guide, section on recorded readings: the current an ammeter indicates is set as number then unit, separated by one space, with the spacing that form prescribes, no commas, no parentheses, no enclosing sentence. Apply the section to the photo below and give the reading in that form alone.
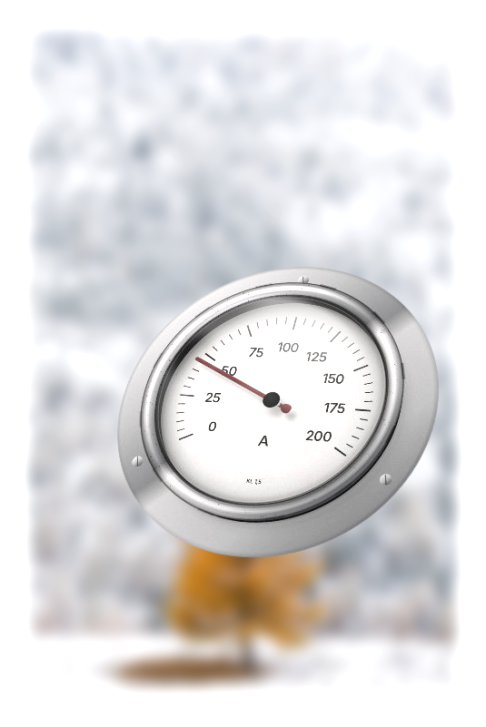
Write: 45 A
